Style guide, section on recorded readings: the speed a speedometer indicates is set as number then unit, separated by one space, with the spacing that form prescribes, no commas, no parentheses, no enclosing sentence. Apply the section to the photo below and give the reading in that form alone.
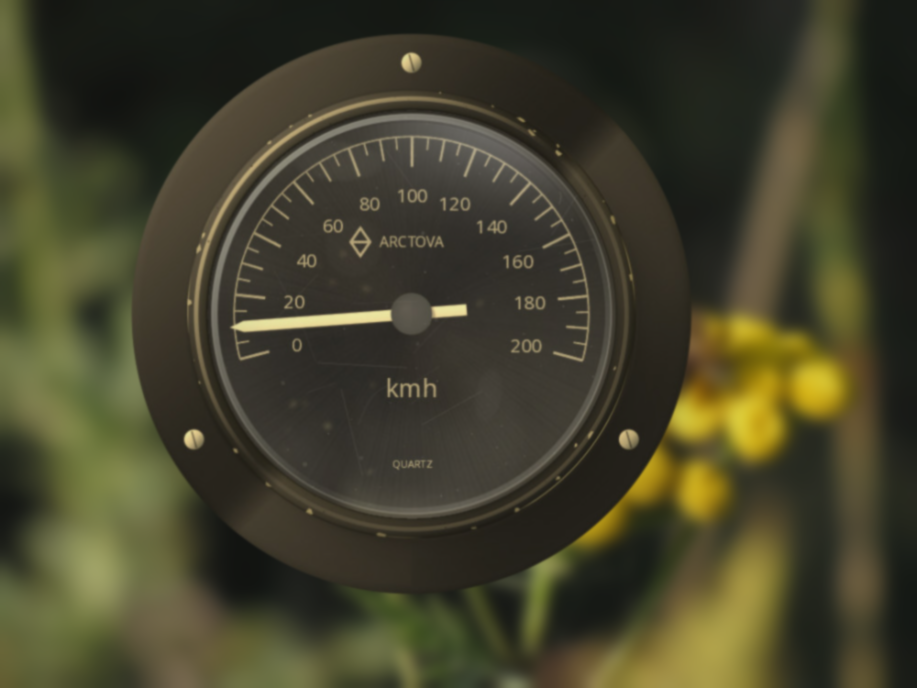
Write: 10 km/h
